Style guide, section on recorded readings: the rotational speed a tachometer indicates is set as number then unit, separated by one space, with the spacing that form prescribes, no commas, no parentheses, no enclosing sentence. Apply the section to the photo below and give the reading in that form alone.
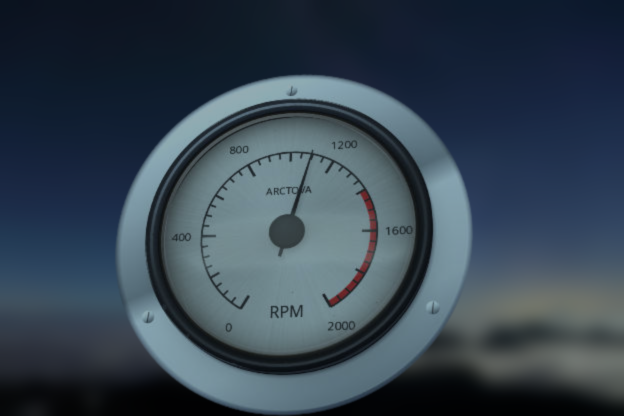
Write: 1100 rpm
